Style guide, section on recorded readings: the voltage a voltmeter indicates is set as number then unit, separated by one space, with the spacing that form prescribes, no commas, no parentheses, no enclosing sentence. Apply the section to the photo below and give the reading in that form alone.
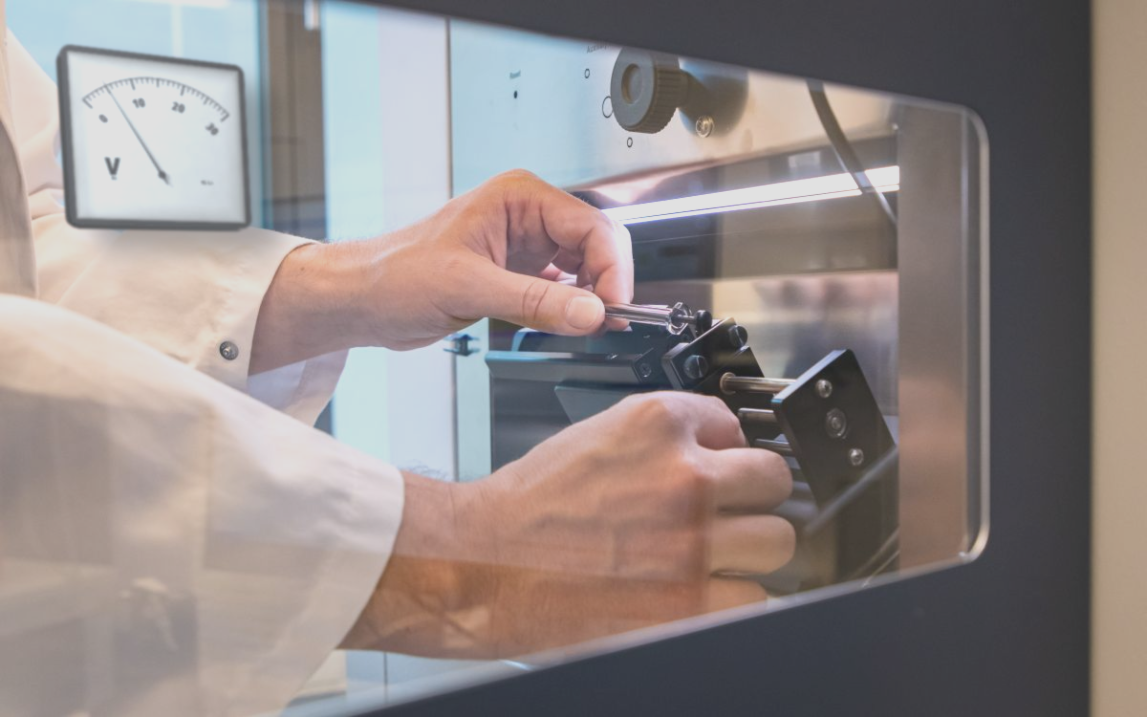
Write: 5 V
